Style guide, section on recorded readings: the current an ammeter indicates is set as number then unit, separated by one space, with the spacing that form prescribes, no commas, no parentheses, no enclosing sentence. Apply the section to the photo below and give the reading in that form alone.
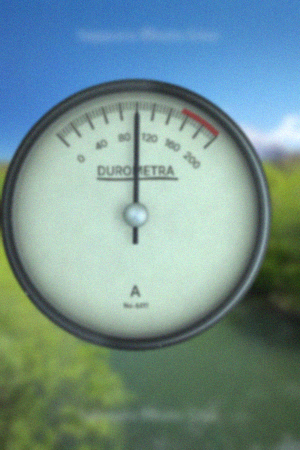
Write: 100 A
